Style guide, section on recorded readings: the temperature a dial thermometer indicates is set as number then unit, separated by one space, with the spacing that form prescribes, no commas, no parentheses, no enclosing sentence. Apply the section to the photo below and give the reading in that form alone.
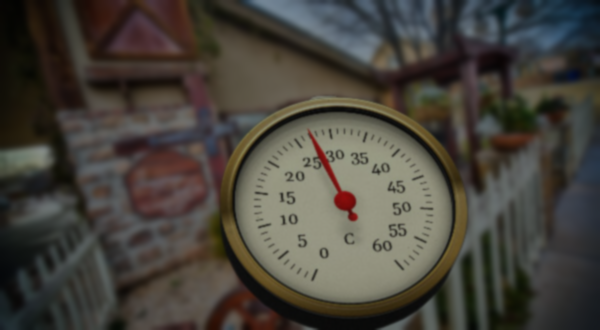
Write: 27 °C
